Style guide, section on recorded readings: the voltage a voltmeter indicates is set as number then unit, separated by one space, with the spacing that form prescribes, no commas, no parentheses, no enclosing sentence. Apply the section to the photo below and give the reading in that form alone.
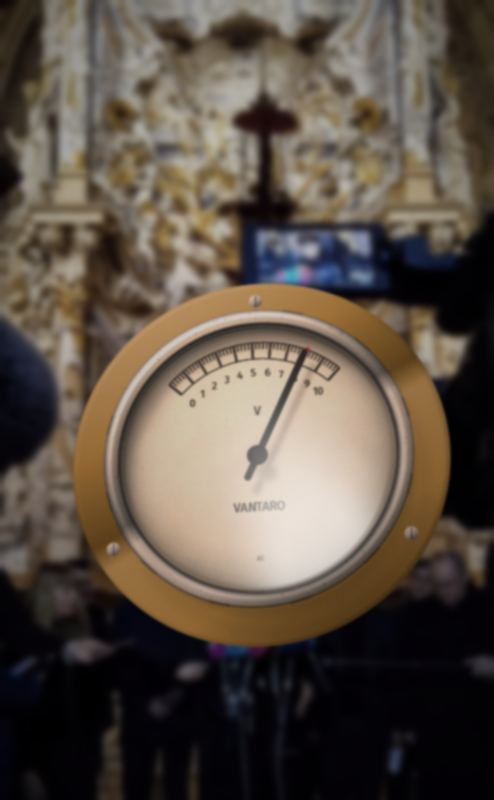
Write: 8 V
